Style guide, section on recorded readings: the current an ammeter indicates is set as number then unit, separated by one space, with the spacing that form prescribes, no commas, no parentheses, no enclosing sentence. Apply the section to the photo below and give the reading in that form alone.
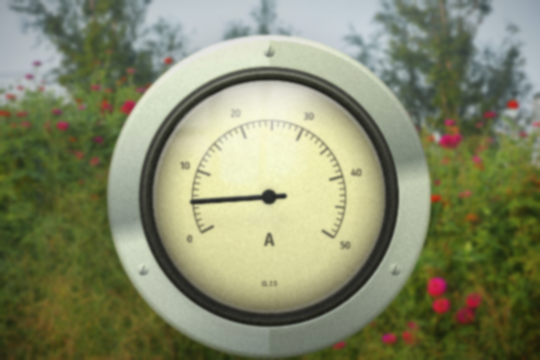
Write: 5 A
